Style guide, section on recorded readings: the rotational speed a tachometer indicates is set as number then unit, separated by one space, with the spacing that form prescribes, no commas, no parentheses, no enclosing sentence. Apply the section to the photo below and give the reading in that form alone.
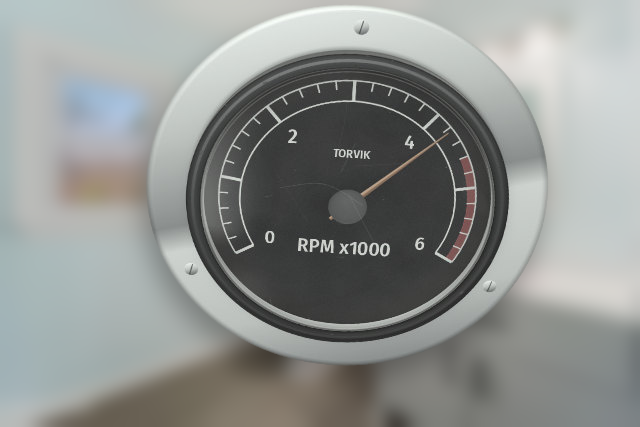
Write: 4200 rpm
